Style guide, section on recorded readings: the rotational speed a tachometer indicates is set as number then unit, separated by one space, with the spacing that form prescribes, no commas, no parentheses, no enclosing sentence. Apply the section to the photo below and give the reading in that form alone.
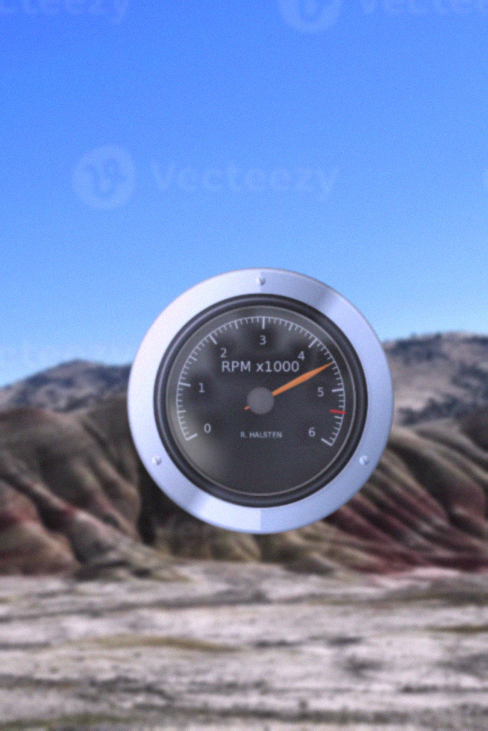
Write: 4500 rpm
